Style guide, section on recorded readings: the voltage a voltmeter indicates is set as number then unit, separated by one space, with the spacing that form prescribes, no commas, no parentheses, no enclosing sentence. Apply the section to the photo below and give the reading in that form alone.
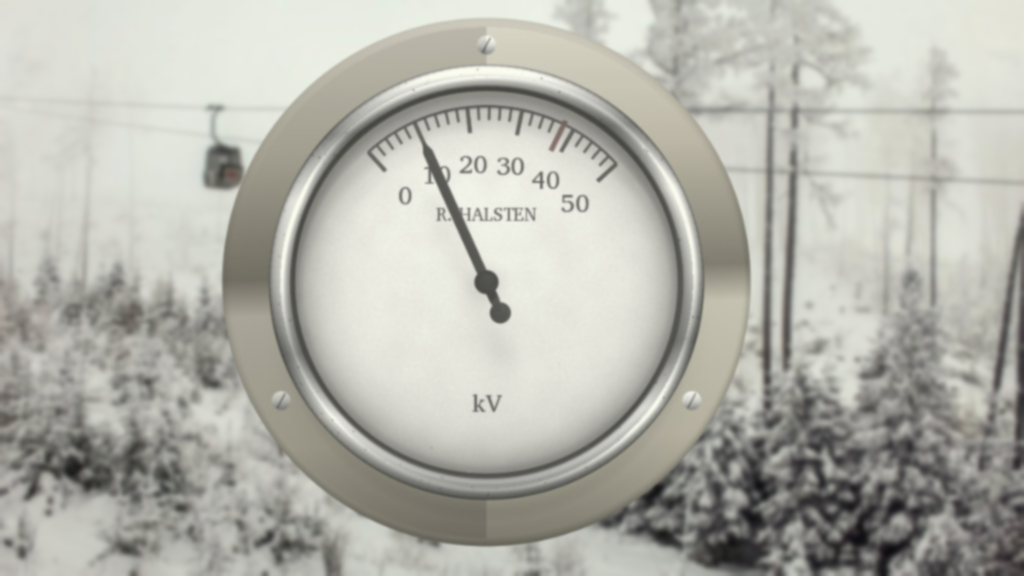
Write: 10 kV
